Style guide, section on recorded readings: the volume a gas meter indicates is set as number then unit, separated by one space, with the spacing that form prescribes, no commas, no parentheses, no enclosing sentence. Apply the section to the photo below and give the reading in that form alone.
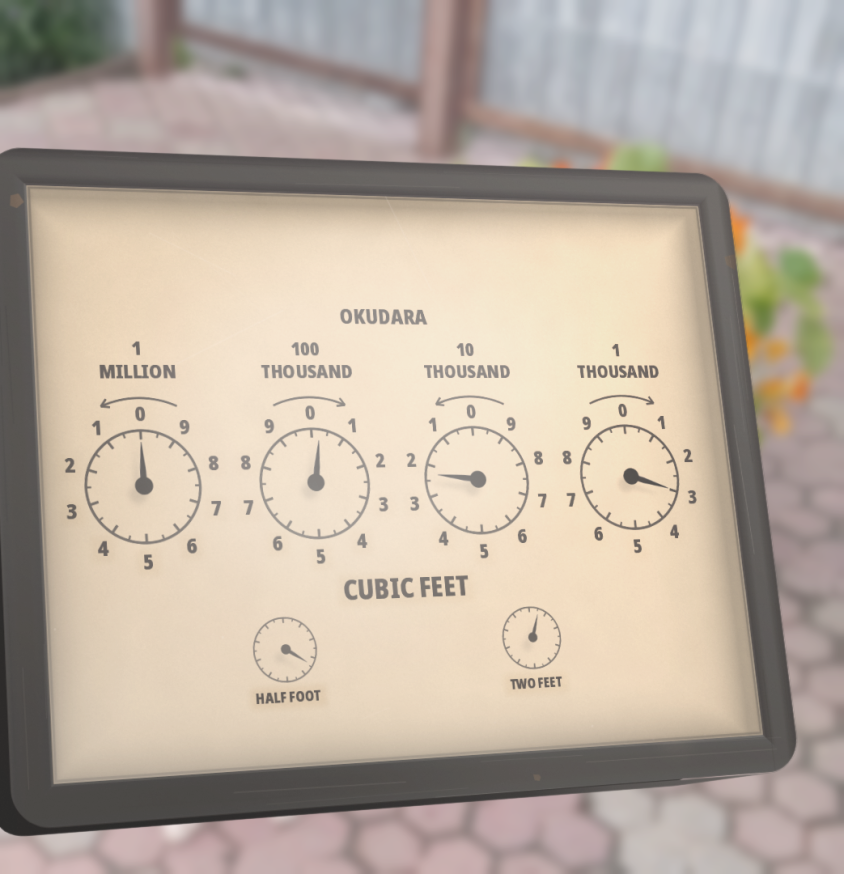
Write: 2300 ft³
